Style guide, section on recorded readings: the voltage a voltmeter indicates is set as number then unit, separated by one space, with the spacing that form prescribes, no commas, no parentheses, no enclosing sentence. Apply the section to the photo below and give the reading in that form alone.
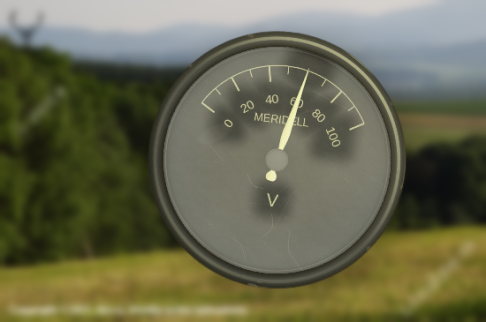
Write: 60 V
